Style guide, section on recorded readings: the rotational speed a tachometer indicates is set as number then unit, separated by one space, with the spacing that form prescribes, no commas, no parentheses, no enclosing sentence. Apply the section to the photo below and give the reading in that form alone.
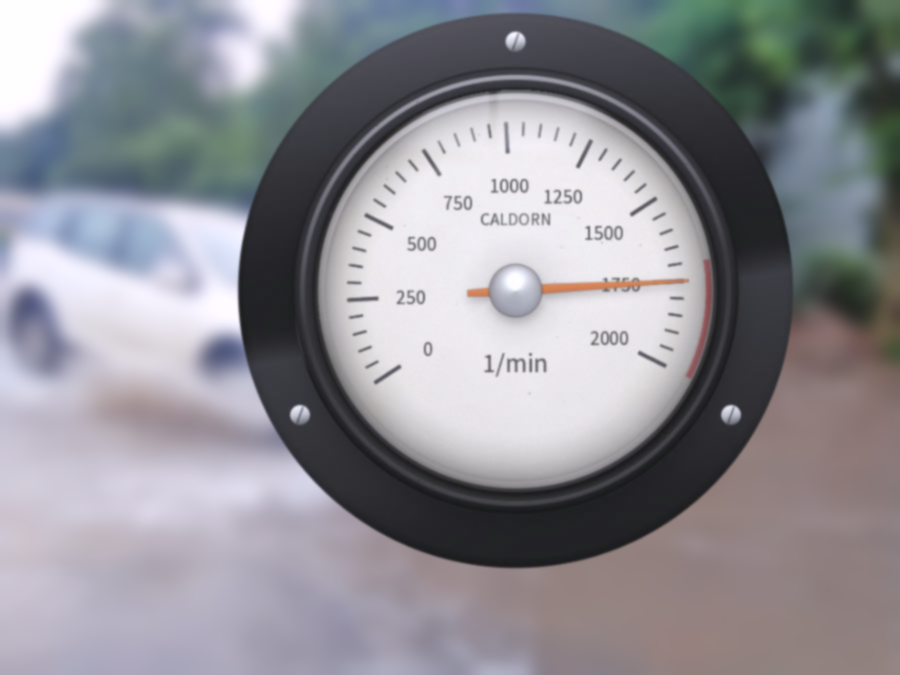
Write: 1750 rpm
